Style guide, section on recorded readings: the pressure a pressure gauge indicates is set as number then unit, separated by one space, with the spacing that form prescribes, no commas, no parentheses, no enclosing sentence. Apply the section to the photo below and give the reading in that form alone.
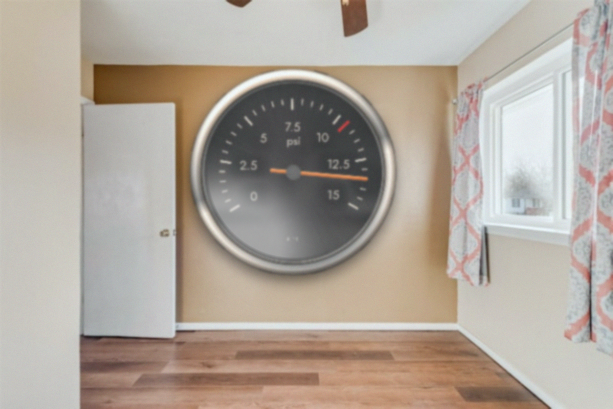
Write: 13.5 psi
